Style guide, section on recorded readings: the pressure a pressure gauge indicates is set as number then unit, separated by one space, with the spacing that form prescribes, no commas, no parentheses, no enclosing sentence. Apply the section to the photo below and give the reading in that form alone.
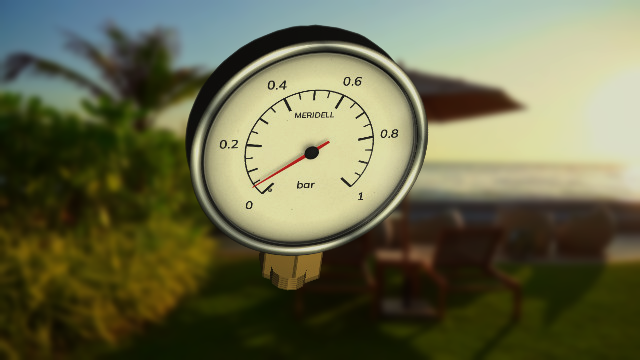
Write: 0.05 bar
